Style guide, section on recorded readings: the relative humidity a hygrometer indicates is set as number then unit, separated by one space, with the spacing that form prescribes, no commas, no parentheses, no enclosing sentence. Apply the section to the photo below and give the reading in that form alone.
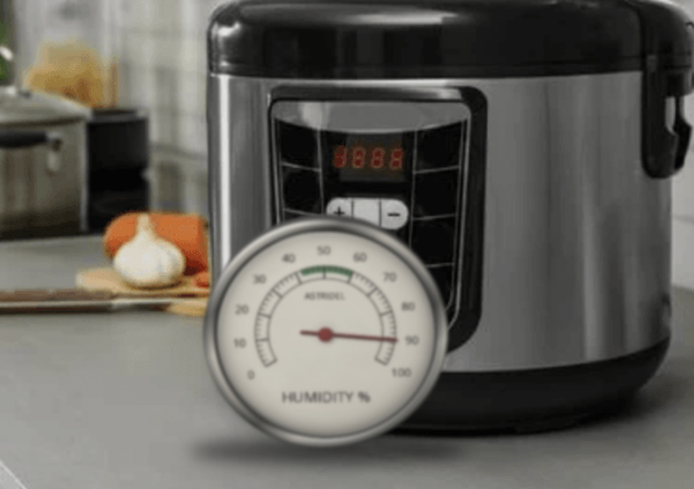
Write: 90 %
